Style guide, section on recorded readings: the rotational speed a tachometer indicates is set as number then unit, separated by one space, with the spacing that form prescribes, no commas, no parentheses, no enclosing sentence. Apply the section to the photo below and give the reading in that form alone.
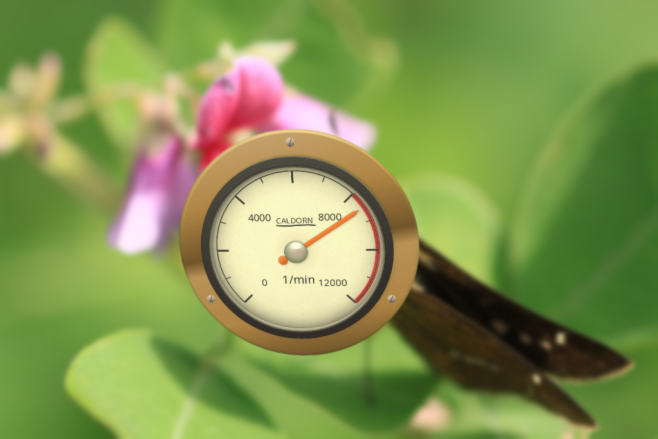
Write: 8500 rpm
